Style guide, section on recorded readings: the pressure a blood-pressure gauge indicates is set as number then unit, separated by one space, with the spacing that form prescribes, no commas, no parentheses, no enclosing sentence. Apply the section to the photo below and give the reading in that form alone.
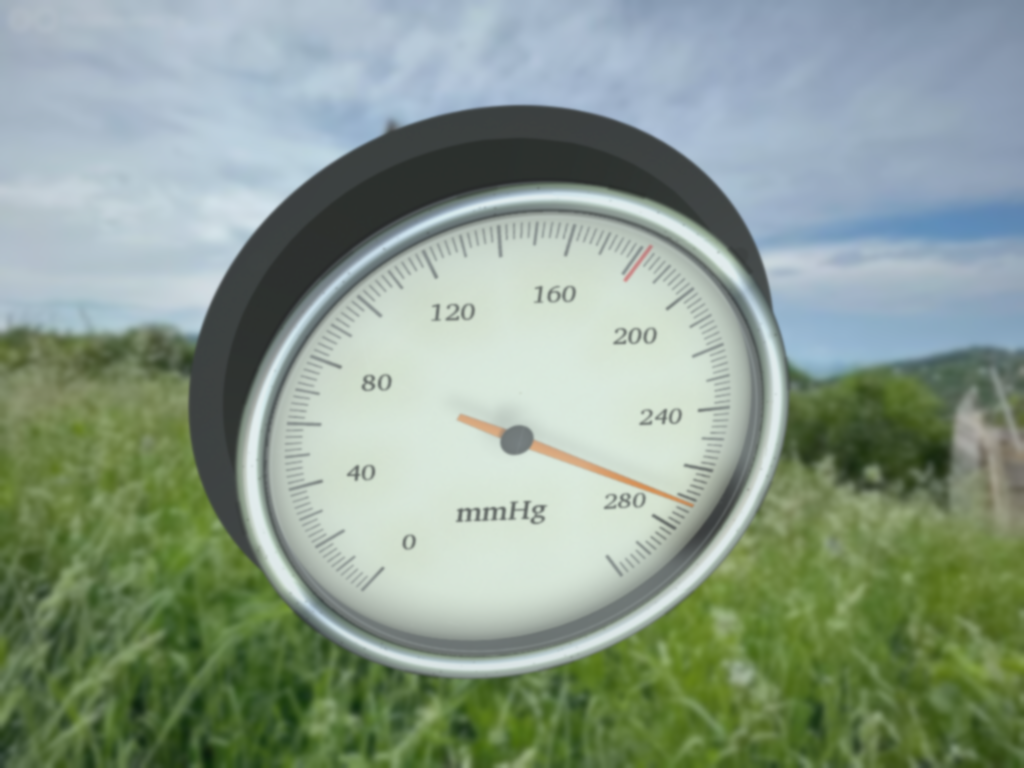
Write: 270 mmHg
